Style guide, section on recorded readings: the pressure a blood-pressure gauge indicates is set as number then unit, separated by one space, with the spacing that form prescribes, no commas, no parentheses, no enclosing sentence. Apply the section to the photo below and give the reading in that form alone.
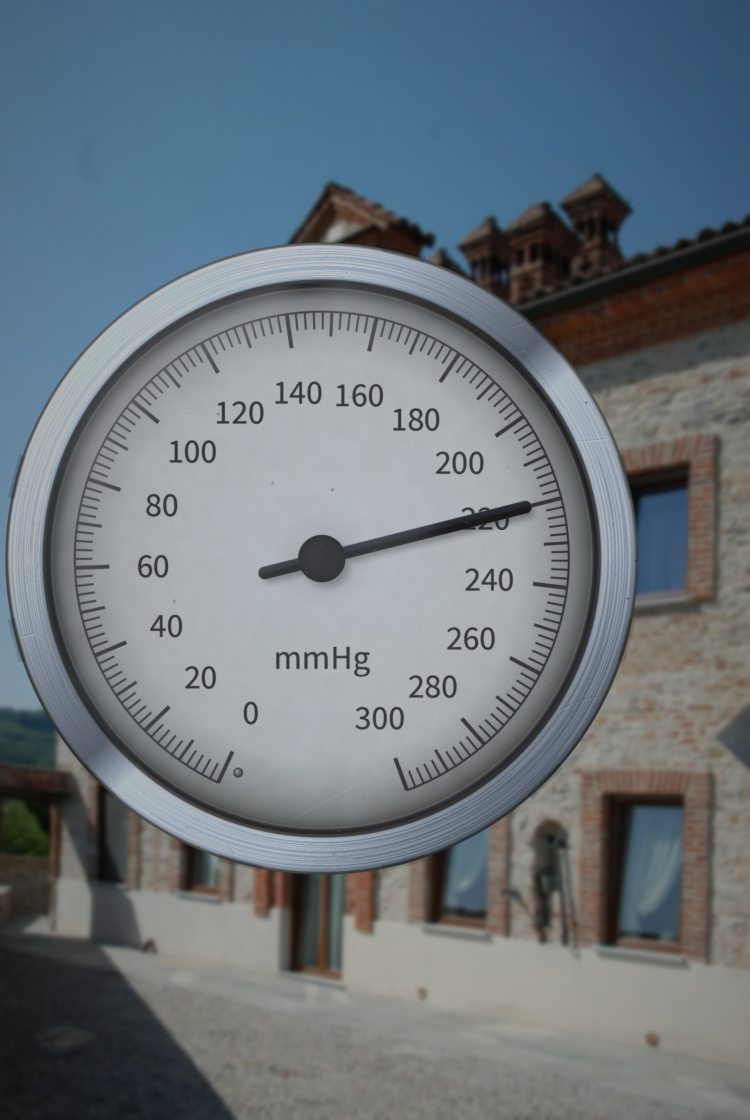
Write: 220 mmHg
